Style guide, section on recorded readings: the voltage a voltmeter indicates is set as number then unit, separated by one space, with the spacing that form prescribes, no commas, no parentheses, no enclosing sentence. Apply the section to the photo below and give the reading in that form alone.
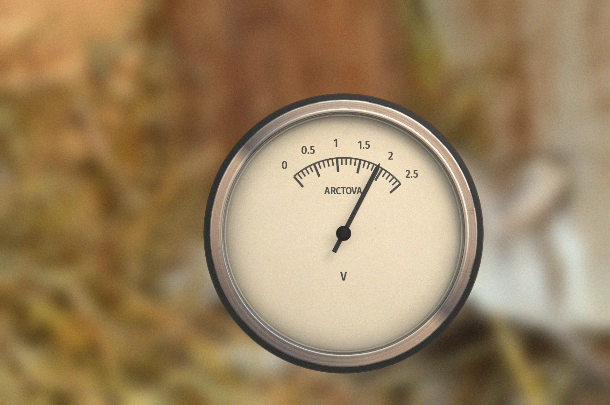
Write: 1.9 V
